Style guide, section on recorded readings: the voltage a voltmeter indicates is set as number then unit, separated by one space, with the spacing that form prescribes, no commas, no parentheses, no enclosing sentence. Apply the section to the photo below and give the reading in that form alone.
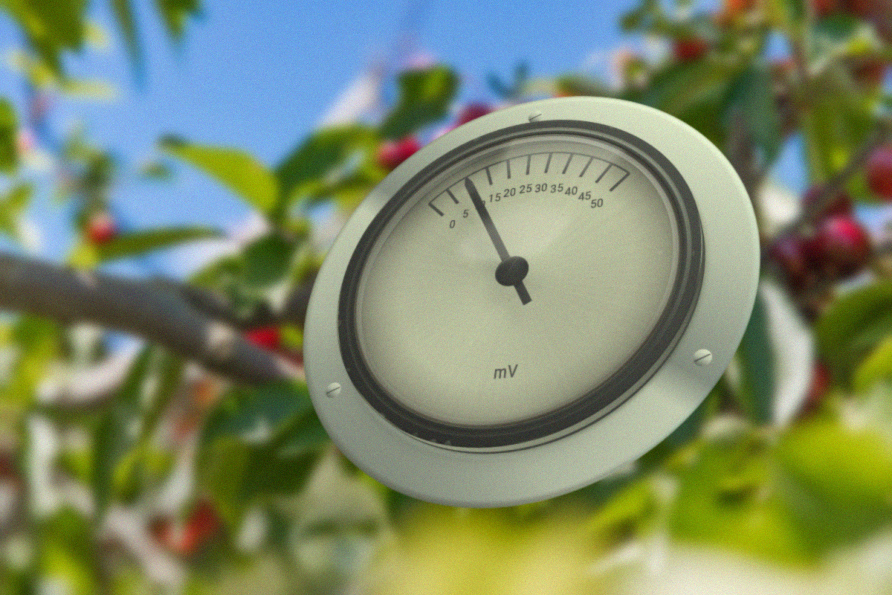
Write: 10 mV
